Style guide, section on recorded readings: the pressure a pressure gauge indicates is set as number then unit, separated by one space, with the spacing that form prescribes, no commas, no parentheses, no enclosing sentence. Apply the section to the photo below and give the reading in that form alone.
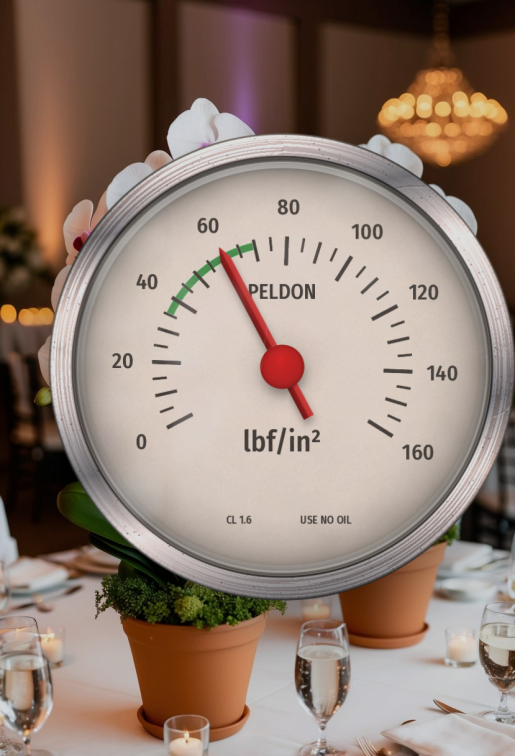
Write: 60 psi
